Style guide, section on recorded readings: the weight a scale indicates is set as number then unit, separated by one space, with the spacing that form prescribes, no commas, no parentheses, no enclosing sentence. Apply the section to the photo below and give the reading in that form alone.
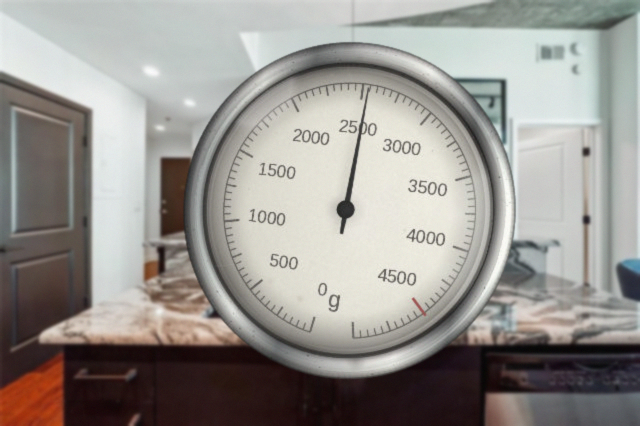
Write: 2550 g
